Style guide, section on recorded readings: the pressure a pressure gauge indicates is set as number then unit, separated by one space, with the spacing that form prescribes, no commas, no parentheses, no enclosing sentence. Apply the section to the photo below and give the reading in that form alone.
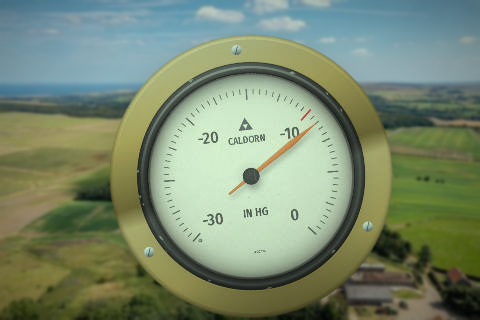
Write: -9 inHg
